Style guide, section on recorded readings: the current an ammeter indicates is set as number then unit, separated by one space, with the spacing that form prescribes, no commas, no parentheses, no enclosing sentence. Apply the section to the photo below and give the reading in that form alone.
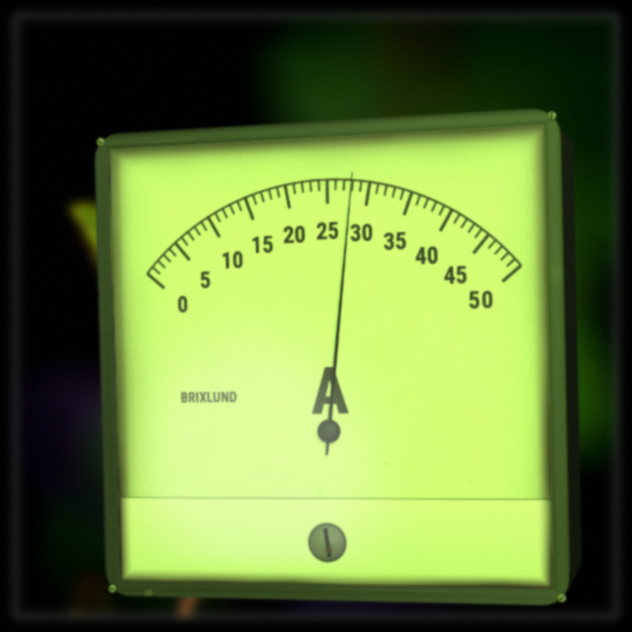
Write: 28 A
